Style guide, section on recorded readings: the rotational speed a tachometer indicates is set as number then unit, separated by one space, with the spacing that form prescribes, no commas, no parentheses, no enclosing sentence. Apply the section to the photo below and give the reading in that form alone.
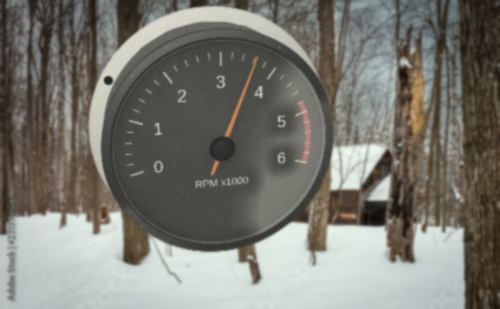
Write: 3600 rpm
